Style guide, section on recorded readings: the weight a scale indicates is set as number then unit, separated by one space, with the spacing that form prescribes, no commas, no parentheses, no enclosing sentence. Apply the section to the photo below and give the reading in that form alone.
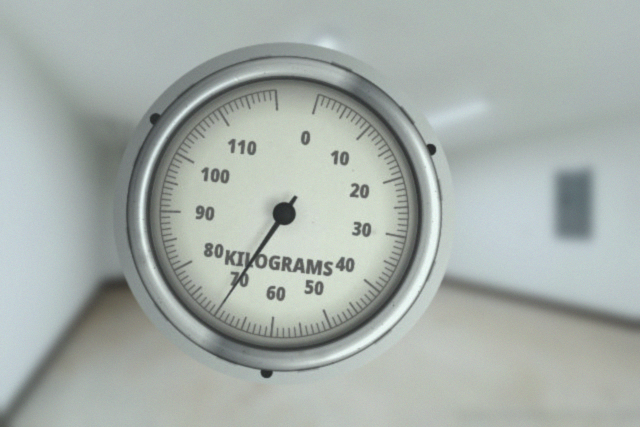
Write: 70 kg
